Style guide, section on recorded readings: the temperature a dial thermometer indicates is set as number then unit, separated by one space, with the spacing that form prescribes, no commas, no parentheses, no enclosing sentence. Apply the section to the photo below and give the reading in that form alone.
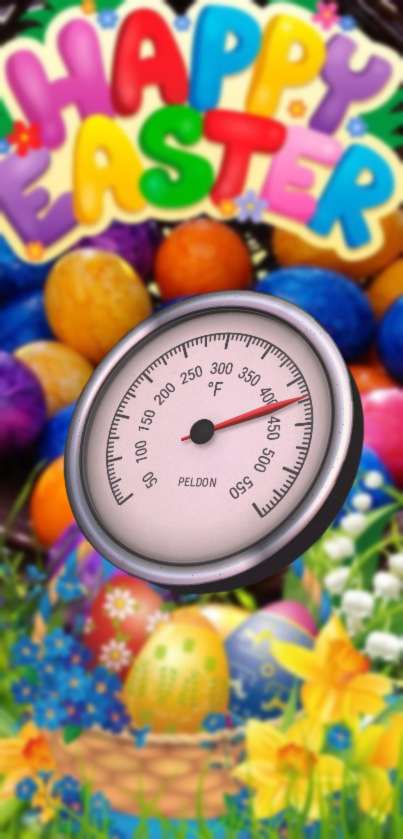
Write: 425 °F
